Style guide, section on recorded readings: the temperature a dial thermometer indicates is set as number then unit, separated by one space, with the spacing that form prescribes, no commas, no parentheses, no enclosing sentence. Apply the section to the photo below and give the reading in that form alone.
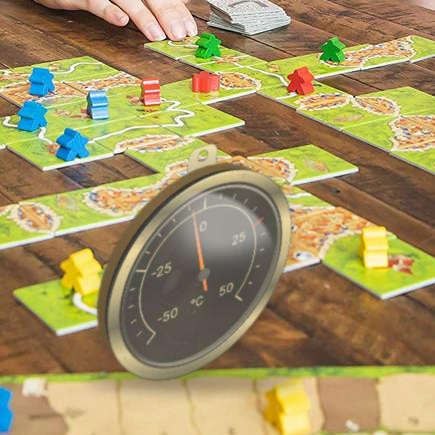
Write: -5 °C
